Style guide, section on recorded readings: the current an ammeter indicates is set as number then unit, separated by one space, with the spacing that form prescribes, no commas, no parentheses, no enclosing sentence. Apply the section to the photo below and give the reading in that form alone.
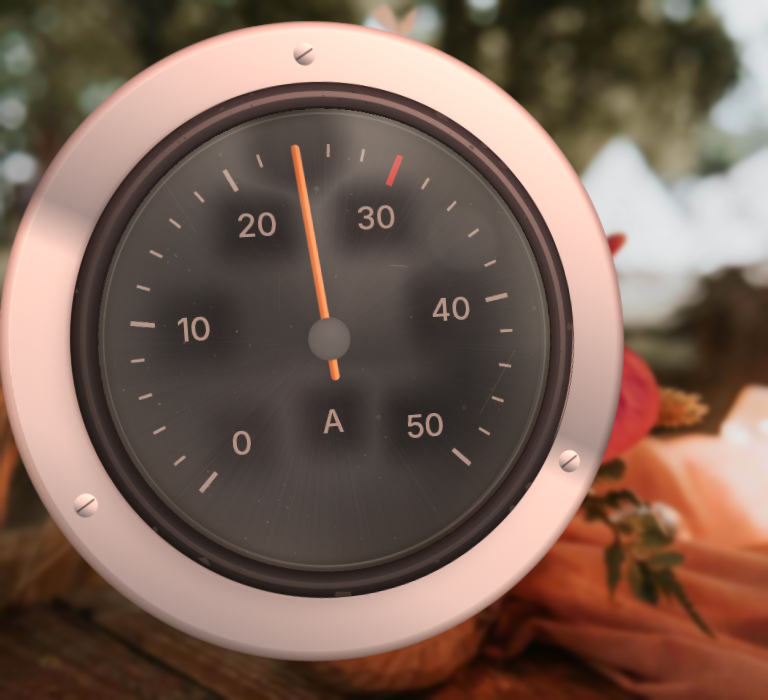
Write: 24 A
